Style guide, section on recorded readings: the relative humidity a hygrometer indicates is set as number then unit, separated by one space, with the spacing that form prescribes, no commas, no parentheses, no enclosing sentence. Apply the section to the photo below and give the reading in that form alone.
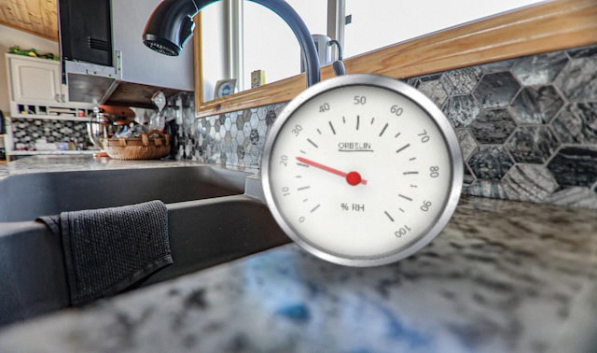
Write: 22.5 %
